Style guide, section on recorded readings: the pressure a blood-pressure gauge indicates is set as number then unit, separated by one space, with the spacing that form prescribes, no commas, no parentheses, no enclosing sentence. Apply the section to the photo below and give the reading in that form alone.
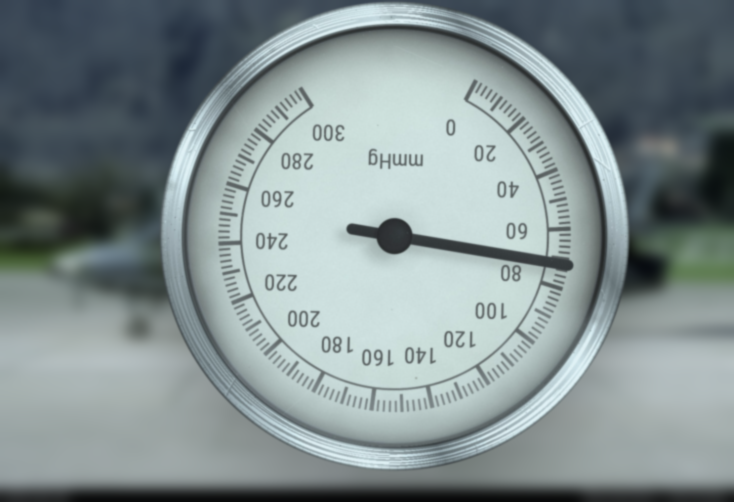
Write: 72 mmHg
